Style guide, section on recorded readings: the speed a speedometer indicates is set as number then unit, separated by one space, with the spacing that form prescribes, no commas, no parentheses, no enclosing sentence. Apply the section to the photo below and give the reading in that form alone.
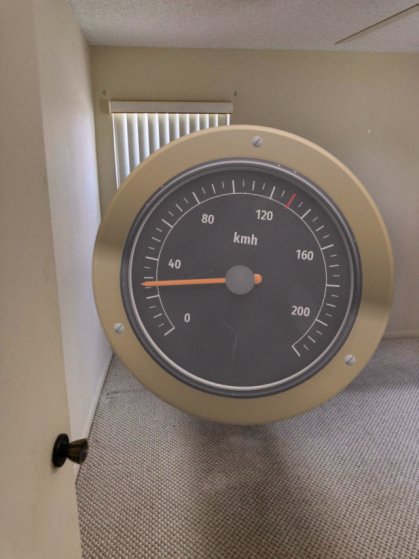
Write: 27.5 km/h
